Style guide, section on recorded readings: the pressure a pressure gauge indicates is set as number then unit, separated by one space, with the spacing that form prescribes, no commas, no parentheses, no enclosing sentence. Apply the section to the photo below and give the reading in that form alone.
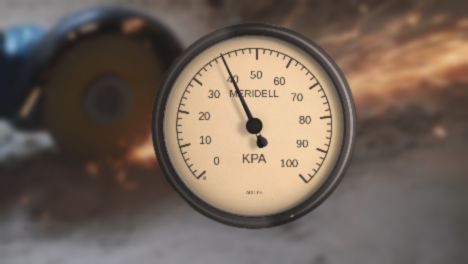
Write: 40 kPa
